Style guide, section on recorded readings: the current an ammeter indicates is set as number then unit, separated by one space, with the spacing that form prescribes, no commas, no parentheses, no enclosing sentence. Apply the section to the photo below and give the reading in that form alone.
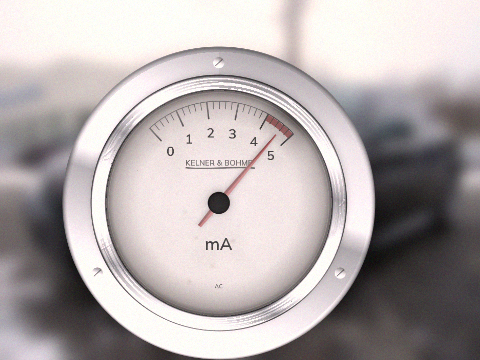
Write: 4.6 mA
